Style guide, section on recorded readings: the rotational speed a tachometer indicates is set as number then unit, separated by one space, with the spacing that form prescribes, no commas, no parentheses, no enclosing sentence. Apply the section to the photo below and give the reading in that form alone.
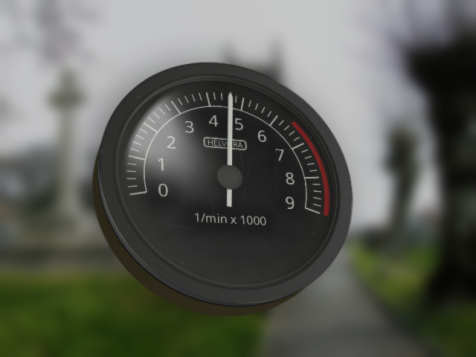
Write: 4600 rpm
